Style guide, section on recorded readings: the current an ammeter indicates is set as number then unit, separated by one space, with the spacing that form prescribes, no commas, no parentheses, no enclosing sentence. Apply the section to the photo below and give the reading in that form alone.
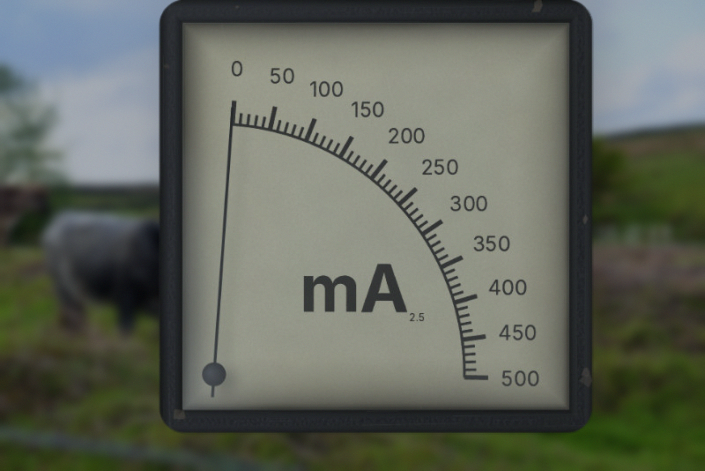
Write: 0 mA
